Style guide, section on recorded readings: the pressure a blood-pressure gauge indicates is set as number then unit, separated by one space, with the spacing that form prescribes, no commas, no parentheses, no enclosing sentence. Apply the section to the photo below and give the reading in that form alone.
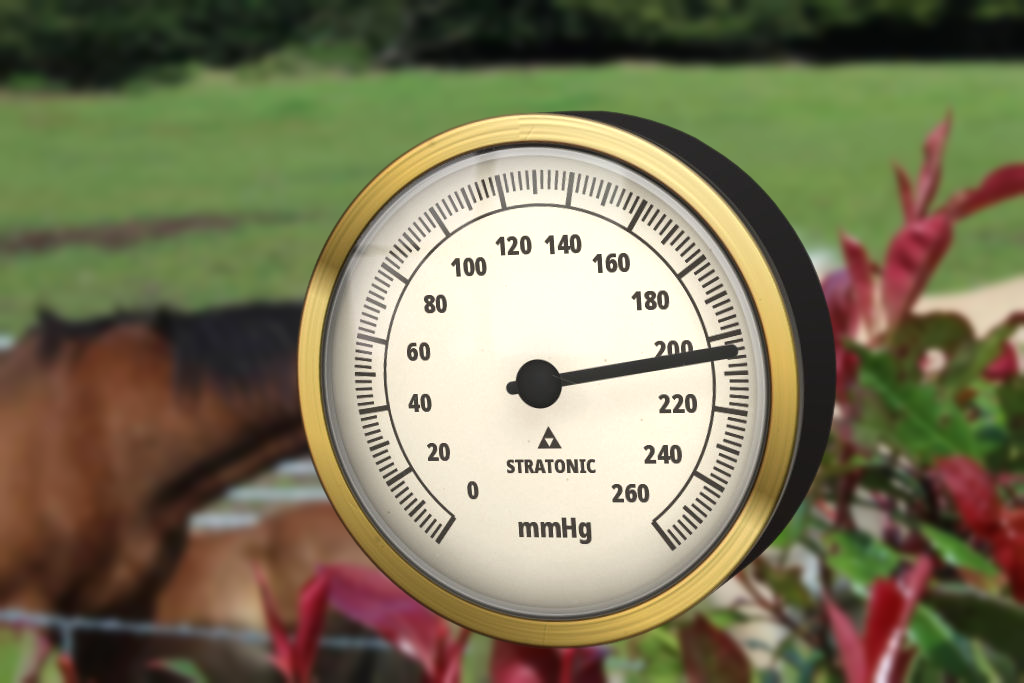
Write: 204 mmHg
